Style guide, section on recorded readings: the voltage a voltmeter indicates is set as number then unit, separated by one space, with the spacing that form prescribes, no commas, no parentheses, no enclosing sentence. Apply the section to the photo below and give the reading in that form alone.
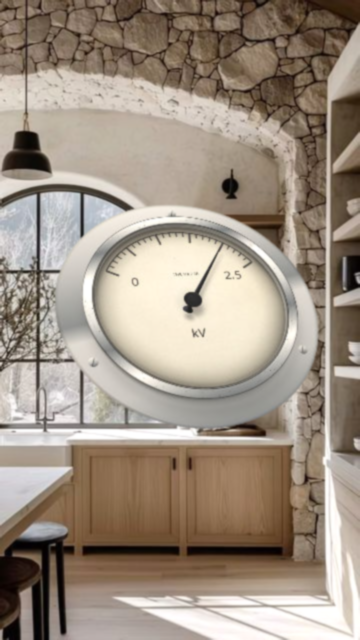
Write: 2 kV
